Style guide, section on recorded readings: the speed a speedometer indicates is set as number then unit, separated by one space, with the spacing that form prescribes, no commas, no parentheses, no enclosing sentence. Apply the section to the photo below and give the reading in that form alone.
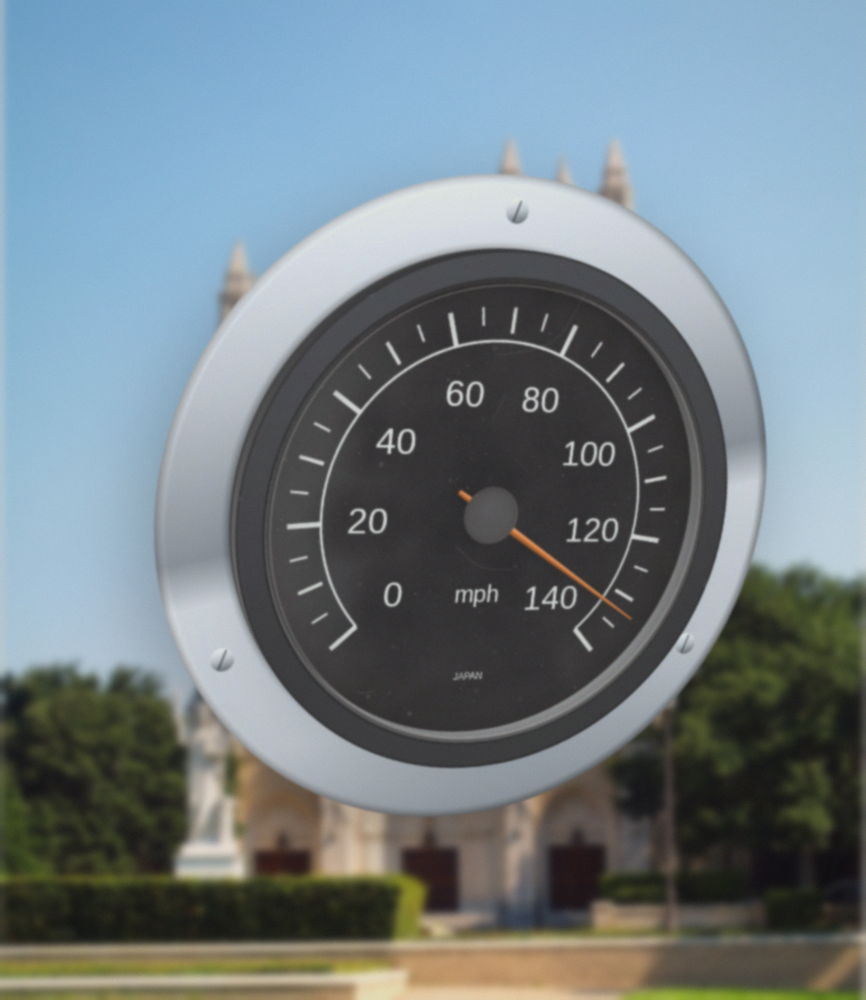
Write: 132.5 mph
